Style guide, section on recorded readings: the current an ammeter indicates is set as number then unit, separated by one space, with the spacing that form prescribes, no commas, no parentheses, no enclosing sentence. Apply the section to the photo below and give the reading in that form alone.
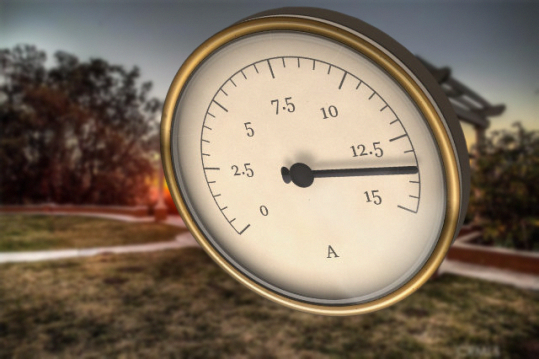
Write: 13.5 A
